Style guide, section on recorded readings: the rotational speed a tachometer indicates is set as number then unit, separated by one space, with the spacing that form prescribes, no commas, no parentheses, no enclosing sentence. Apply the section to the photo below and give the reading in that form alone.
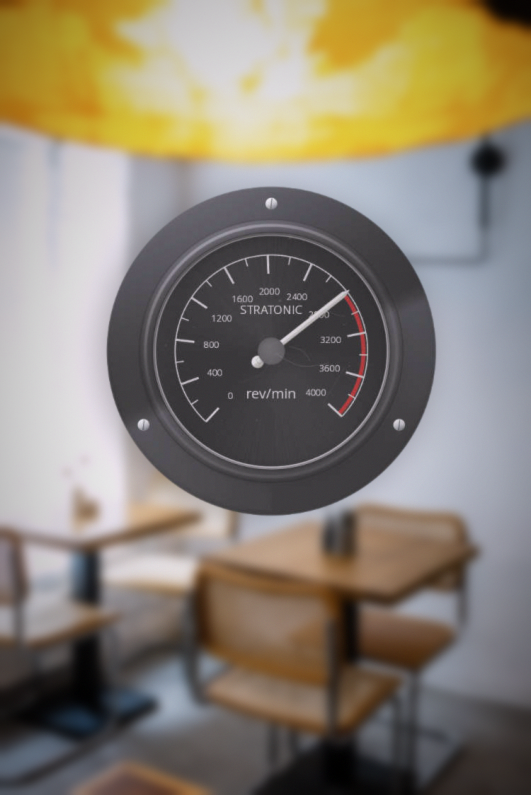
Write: 2800 rpm
